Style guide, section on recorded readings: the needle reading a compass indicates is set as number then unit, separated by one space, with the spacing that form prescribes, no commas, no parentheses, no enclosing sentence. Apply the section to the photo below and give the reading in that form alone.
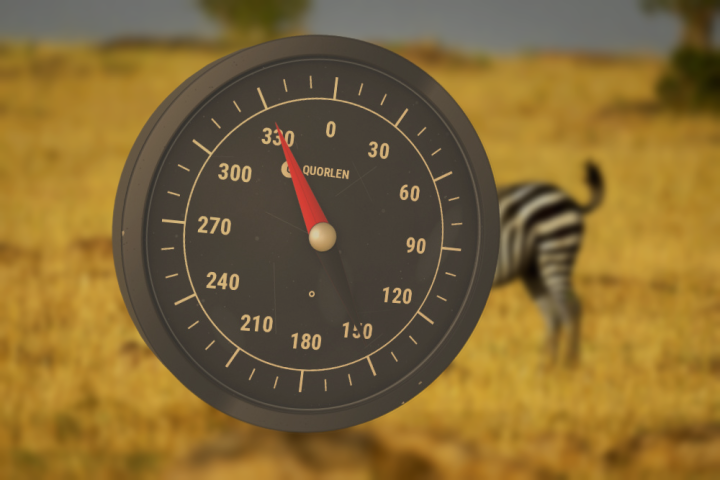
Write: 330 °
